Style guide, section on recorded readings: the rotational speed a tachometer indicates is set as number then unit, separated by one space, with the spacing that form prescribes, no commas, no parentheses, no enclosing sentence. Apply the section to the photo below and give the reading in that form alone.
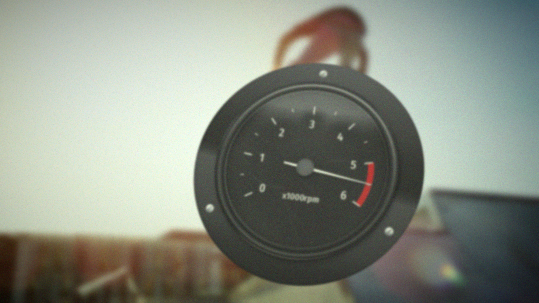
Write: 5500 rpm
